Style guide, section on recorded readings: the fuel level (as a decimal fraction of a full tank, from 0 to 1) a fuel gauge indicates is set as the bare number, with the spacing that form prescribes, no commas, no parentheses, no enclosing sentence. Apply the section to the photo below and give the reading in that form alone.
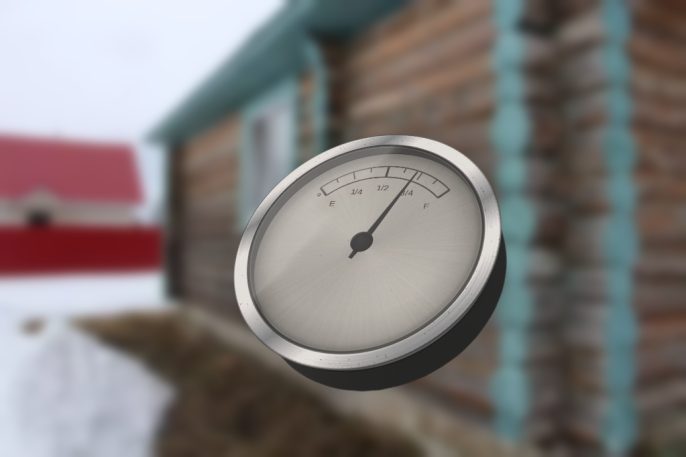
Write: 0.75
